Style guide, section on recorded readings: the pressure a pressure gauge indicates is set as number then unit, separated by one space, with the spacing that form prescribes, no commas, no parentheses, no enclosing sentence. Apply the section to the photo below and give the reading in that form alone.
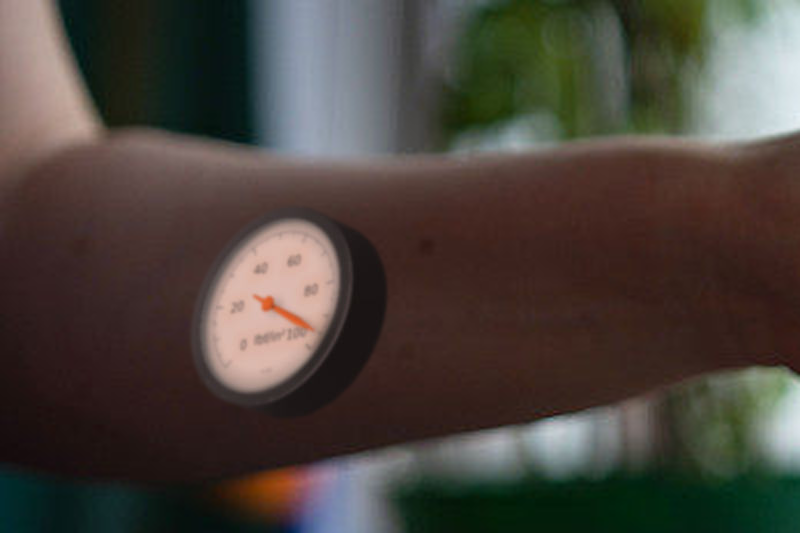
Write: 95 psi
